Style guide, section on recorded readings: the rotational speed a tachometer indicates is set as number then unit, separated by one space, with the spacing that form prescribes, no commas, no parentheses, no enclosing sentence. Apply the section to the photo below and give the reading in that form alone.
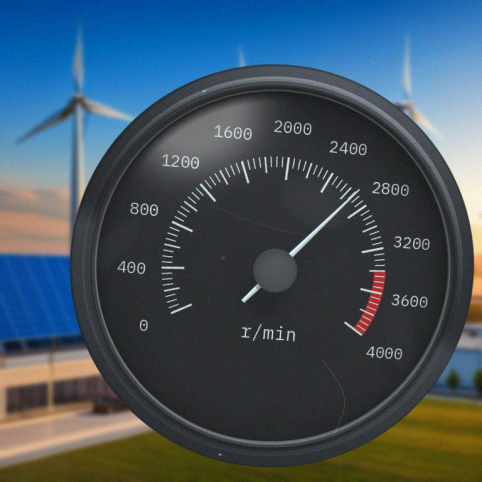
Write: 2650 rpm
